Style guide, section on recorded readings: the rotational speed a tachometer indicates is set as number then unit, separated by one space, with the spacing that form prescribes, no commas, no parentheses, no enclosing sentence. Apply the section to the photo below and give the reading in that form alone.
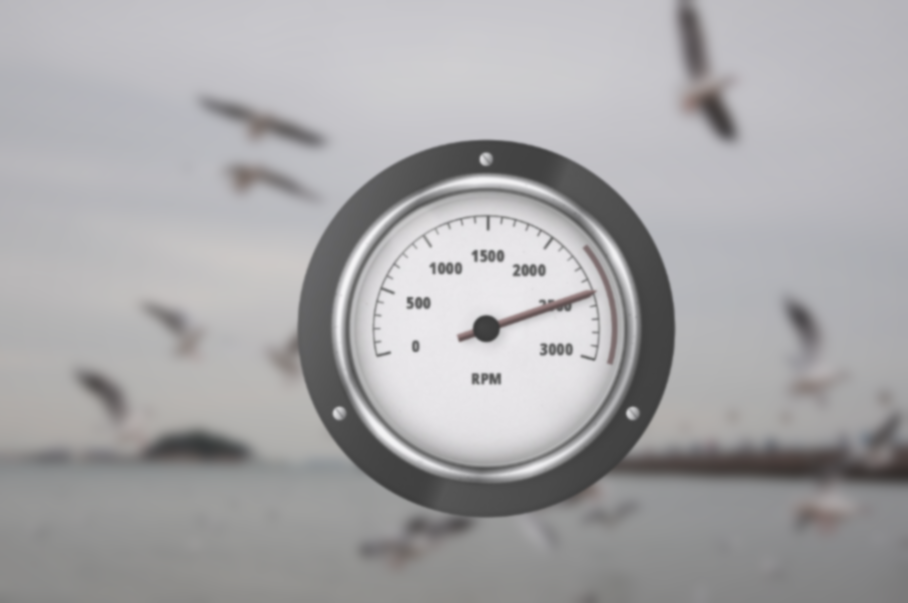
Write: 2500 rpm
